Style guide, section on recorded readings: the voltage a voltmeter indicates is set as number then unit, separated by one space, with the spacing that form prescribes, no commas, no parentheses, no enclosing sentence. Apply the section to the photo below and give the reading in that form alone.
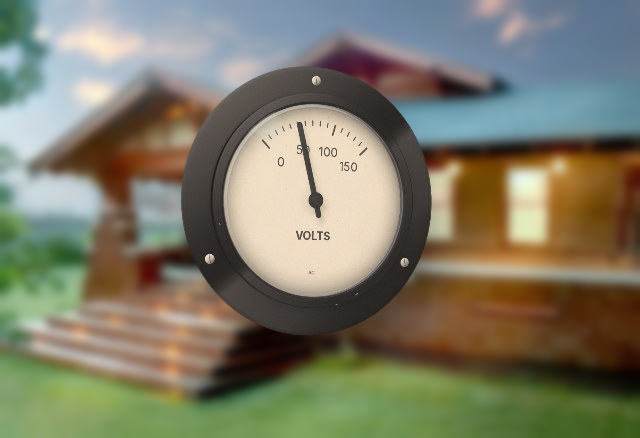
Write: 50 V
